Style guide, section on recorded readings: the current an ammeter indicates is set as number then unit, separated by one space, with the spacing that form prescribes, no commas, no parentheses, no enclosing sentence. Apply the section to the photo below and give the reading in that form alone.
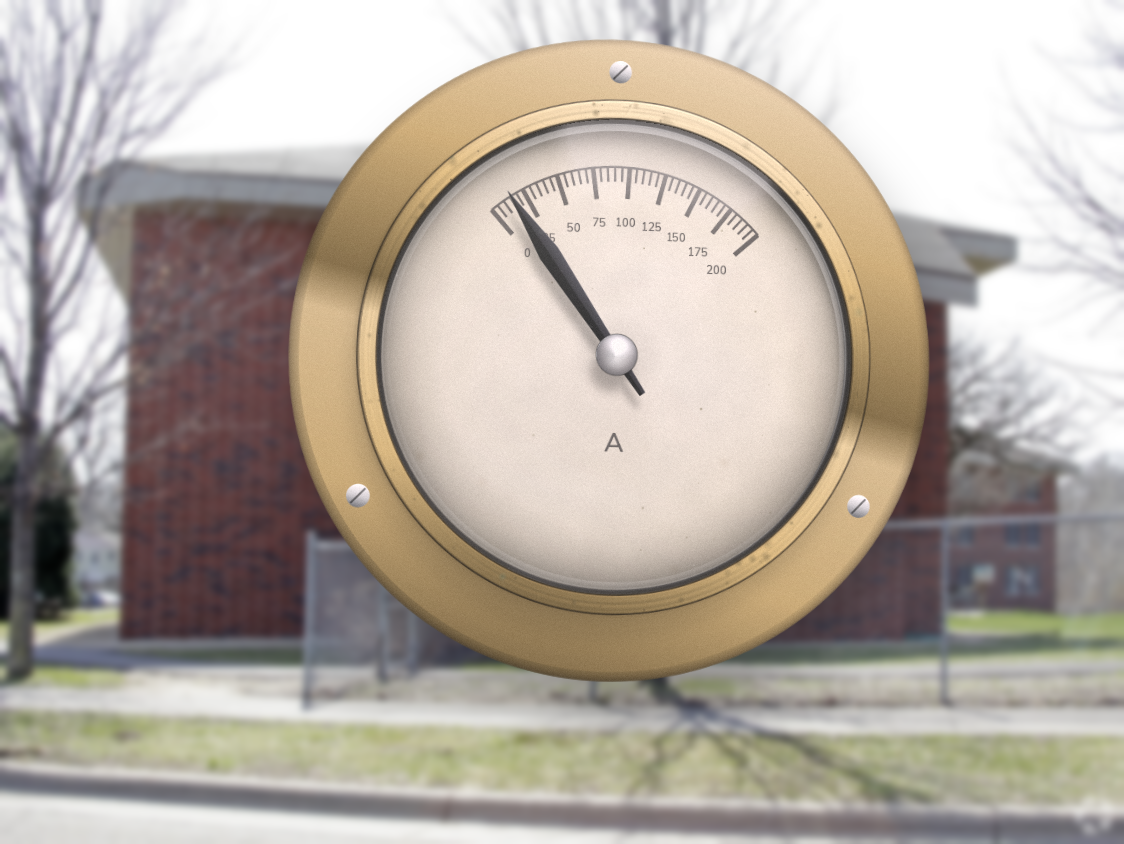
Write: 15 A
